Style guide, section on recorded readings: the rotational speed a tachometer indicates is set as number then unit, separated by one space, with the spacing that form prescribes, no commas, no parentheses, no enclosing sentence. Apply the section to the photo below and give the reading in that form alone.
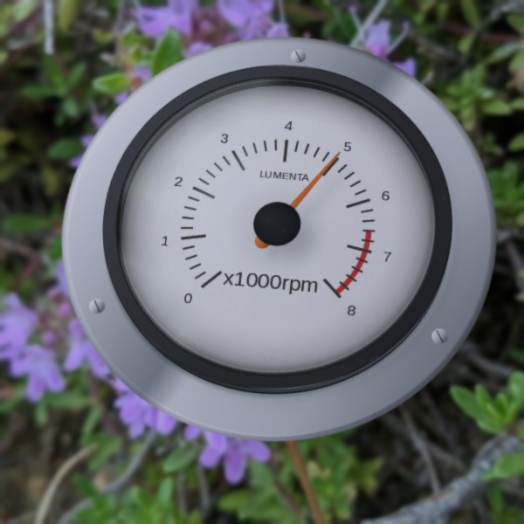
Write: 5000 rpm
